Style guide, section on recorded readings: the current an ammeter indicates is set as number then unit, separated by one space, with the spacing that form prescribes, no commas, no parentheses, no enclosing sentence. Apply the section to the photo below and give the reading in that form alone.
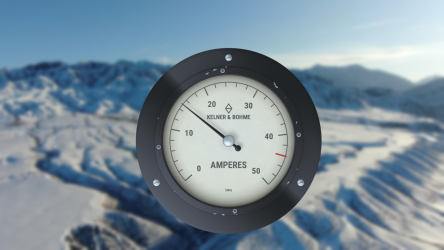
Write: 15 A
